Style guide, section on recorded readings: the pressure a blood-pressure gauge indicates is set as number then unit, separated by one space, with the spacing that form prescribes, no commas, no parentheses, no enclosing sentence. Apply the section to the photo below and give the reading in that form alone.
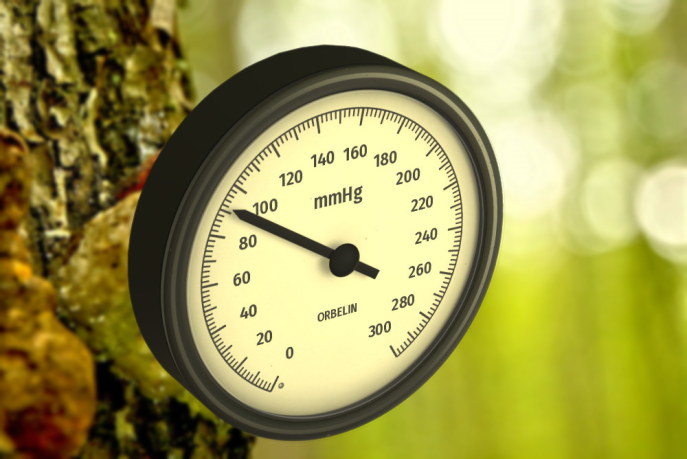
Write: 92 mmHg
